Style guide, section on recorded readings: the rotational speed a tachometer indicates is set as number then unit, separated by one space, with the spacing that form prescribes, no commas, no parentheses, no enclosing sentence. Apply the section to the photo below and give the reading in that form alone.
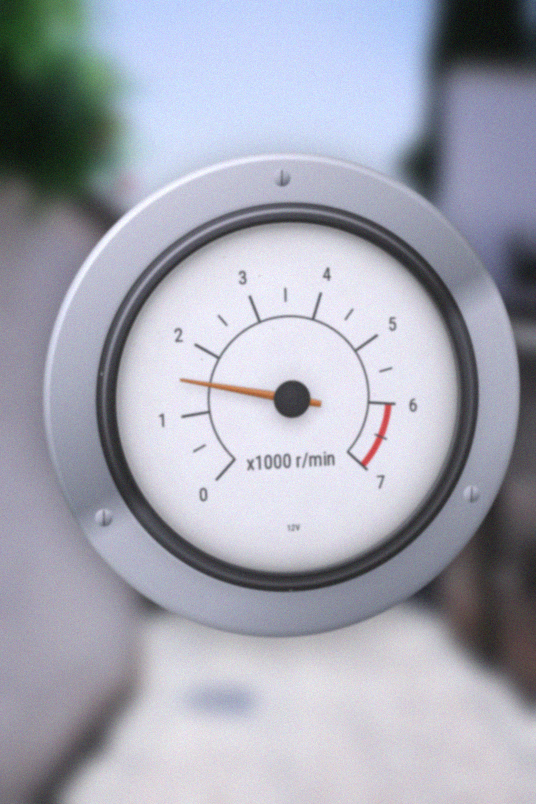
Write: 1500 rpm
